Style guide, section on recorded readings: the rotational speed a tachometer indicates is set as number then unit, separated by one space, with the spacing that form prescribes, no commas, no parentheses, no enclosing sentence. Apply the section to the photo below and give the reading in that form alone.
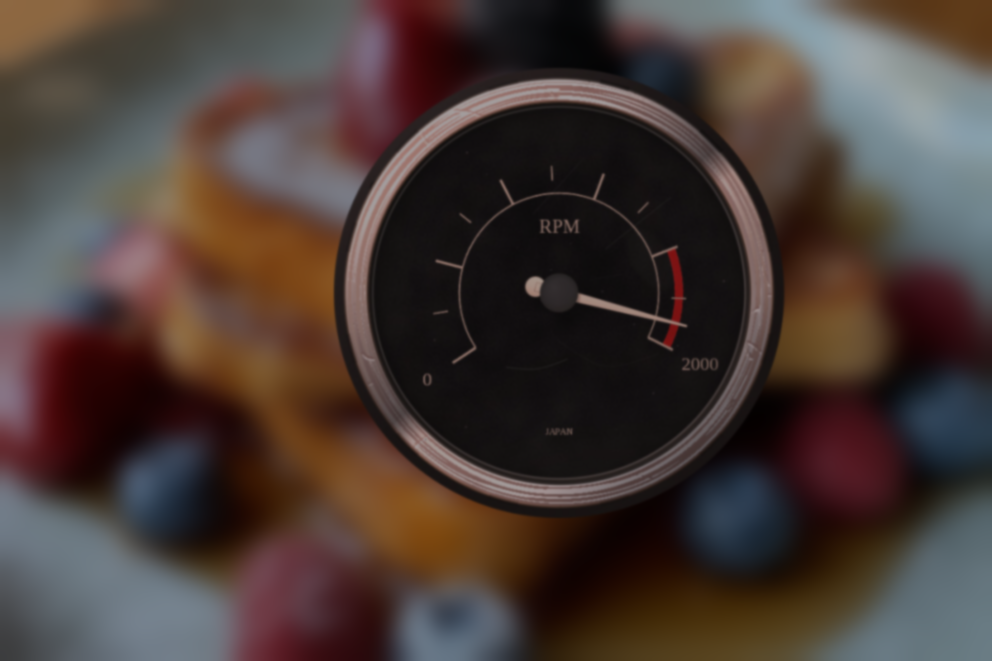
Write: 1900 rpm
